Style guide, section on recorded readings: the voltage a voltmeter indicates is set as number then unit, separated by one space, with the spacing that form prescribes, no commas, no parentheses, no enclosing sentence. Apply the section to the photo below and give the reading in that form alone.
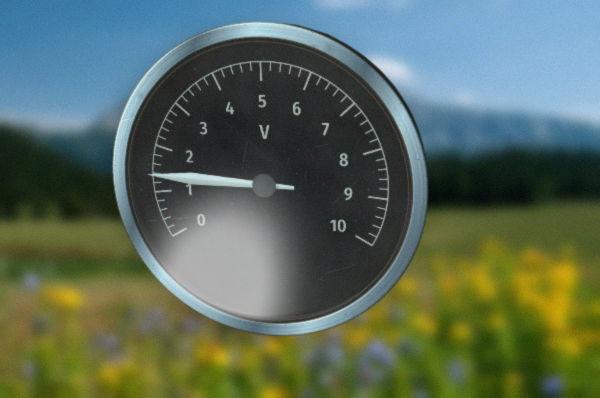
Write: 1.4 V
